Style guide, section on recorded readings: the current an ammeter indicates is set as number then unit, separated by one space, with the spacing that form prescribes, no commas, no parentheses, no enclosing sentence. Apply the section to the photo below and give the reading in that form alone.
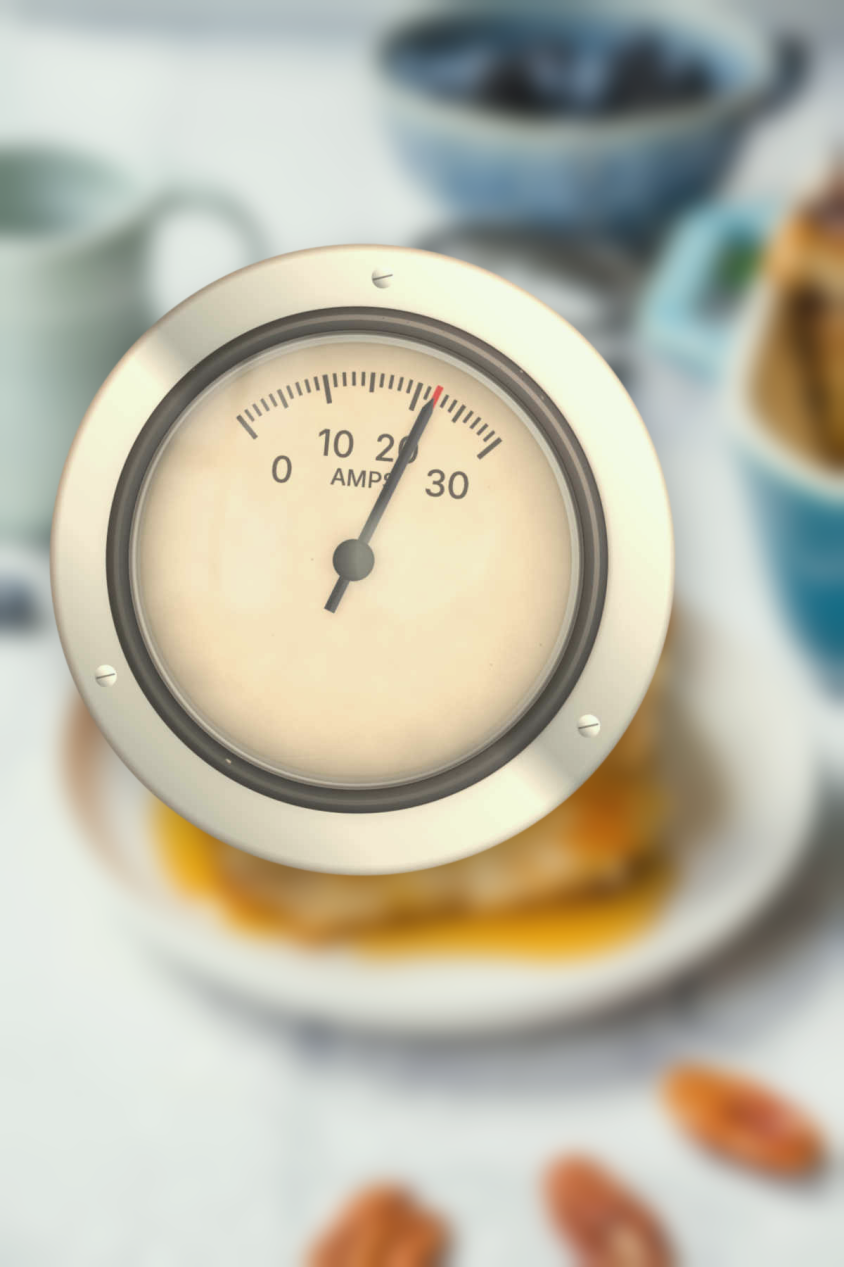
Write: 22 A
